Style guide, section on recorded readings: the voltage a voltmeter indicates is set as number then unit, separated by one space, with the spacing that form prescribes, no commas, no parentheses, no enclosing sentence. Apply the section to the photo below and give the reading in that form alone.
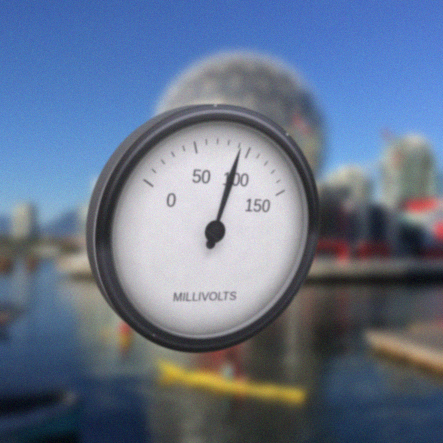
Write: 90 mV
